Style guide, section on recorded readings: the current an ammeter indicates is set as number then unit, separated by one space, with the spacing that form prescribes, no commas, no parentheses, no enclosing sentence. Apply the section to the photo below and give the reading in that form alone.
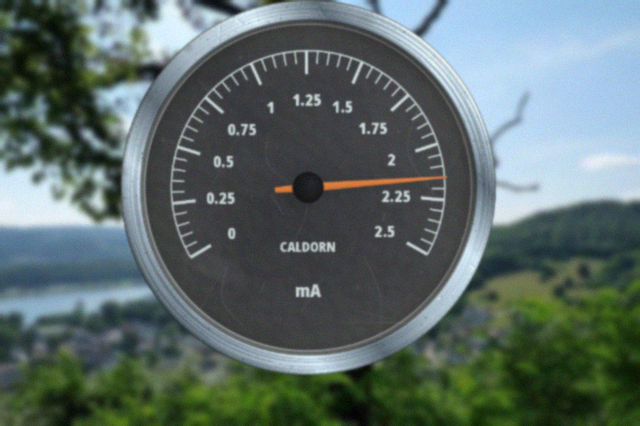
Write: 2.15 mA
